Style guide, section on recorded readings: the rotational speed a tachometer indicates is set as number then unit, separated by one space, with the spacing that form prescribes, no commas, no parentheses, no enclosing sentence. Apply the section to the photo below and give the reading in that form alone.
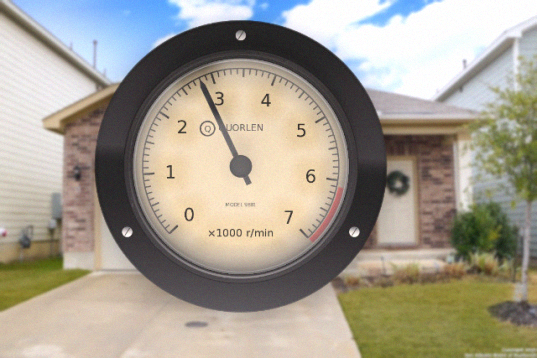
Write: 2800 rpm
